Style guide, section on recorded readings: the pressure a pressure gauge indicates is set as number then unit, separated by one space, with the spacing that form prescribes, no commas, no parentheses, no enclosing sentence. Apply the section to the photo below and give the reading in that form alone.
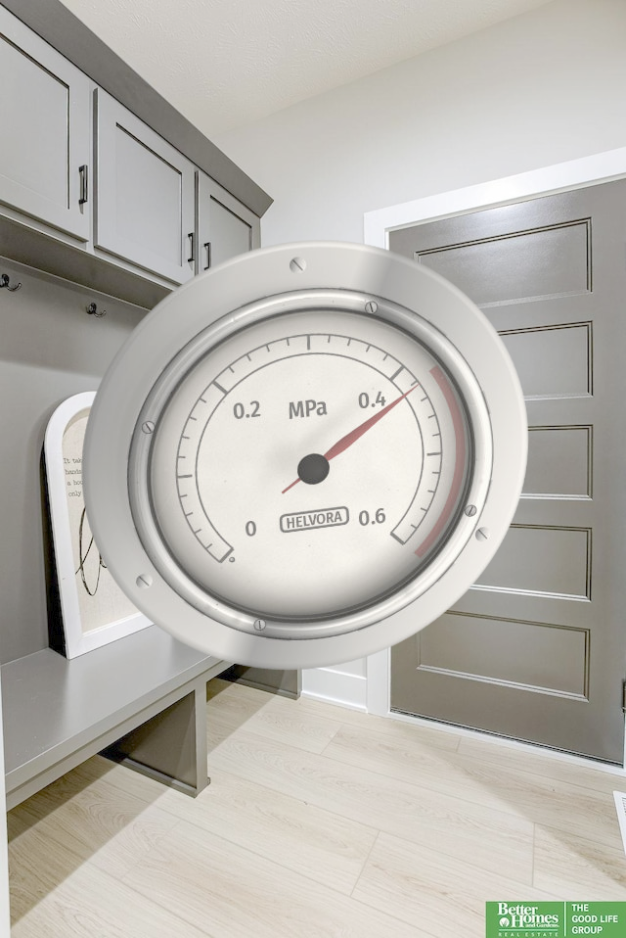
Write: 0.42 MPa
